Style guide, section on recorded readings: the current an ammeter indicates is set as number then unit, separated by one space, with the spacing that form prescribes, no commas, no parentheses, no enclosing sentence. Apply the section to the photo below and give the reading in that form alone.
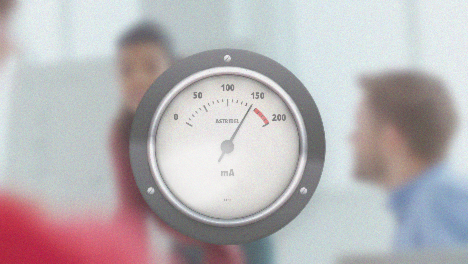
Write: 150 mA
